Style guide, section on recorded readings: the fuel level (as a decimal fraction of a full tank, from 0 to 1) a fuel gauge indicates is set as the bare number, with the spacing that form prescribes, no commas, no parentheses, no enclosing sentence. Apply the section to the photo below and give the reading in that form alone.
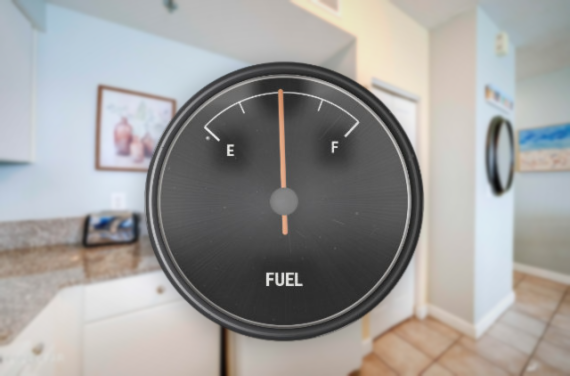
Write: 0.5
